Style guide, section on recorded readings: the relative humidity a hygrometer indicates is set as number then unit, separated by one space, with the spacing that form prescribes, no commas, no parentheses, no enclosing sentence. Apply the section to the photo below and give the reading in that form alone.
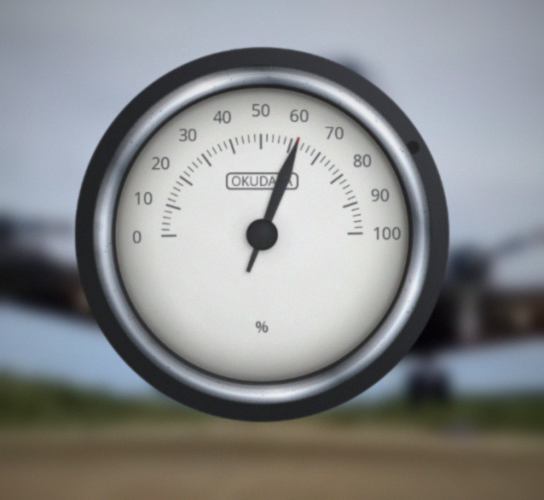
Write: 62 %
